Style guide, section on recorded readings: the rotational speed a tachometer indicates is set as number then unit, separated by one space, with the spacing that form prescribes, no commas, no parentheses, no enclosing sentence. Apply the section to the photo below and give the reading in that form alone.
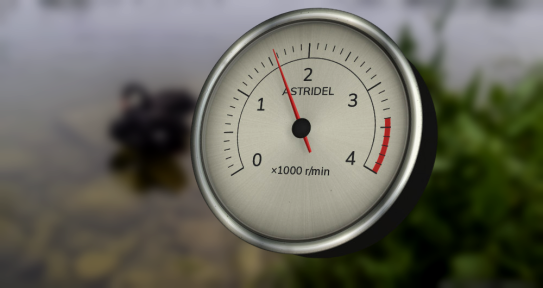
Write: 1600 rpm
